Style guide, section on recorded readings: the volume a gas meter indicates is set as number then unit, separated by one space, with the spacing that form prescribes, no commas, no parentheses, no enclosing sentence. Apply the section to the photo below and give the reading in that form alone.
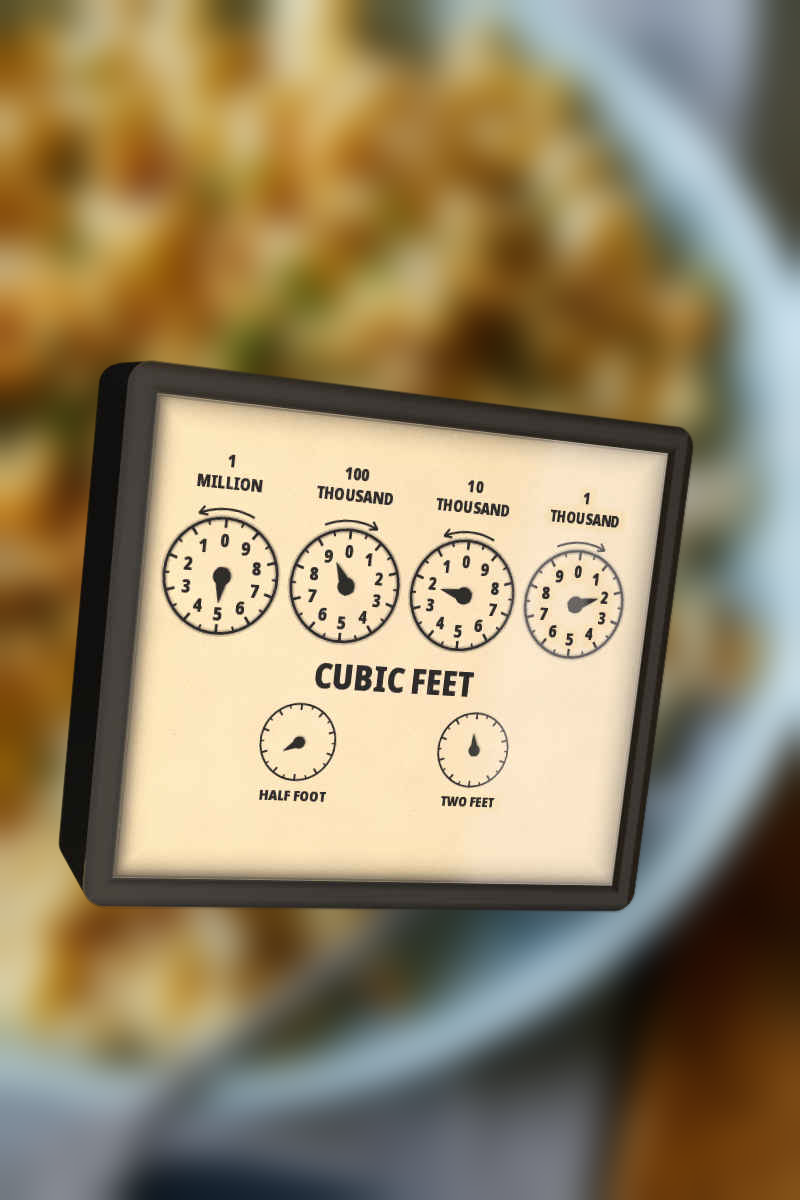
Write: 492200 ft³
